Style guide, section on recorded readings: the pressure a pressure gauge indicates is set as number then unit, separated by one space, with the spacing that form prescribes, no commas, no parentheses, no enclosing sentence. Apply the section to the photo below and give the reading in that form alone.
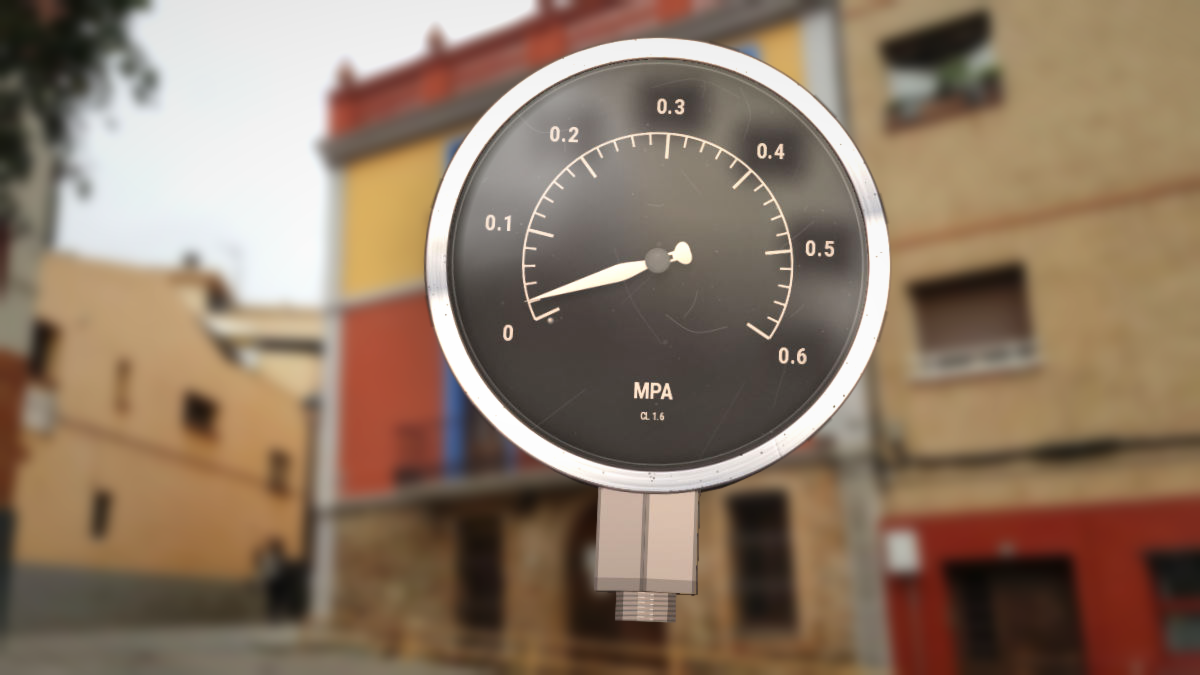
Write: 0.02 MPa
